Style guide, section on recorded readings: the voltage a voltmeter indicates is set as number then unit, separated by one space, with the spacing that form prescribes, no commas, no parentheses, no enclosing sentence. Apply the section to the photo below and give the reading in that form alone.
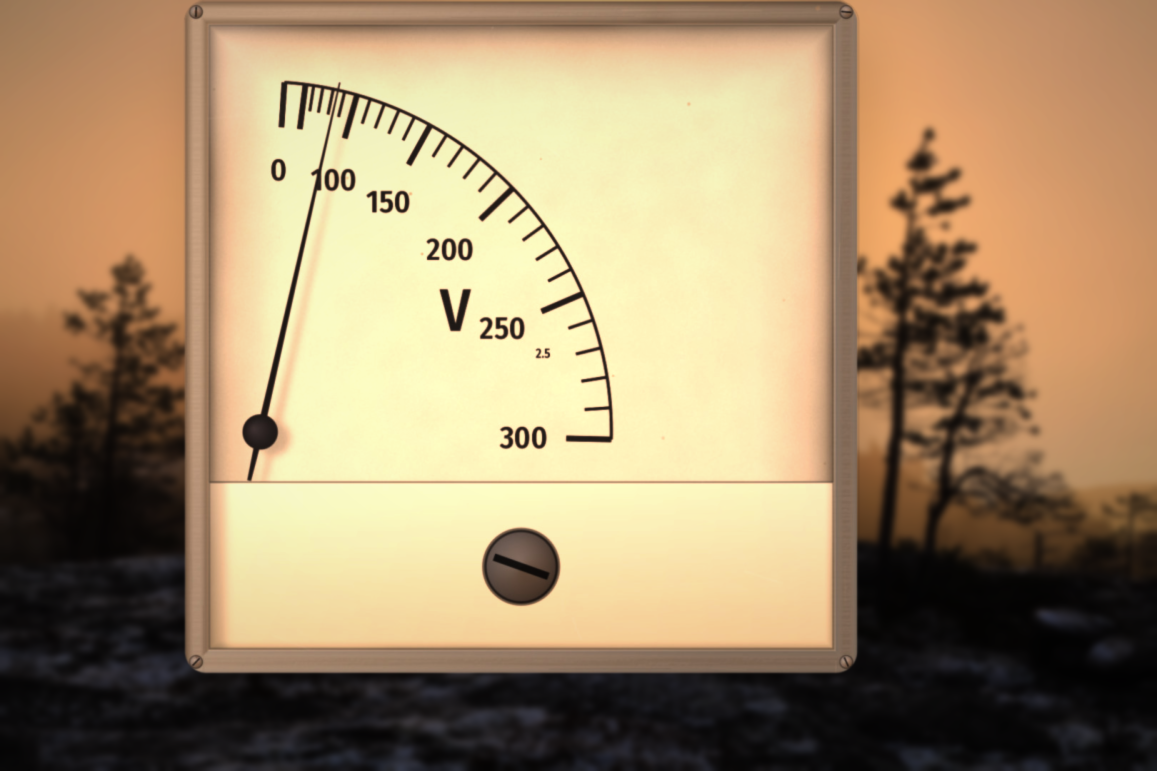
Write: 85 V
